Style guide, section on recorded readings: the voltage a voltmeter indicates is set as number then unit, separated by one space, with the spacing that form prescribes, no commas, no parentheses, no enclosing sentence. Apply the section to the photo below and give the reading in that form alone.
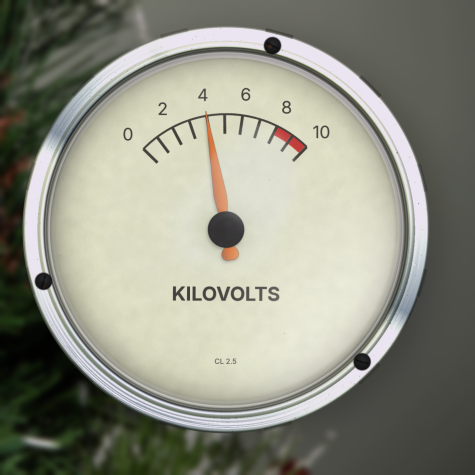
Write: 4 kV
